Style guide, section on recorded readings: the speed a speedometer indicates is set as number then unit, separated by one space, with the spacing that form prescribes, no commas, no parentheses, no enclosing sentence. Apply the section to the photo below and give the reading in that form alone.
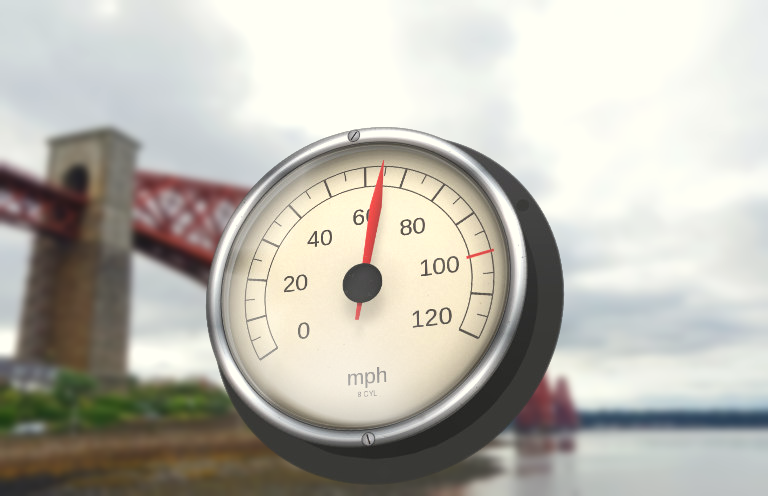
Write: 65 mph
